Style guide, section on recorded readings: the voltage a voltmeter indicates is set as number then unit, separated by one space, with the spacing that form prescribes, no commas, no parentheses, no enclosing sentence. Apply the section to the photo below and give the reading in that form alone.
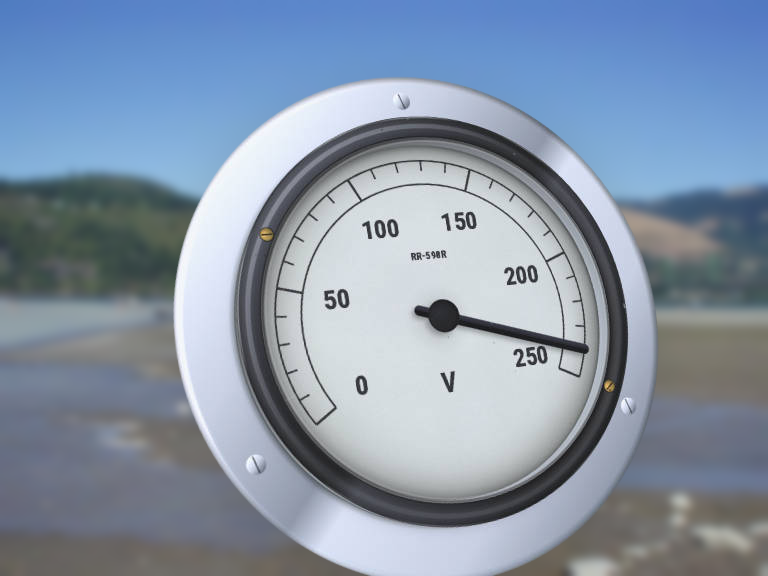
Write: 240 V
